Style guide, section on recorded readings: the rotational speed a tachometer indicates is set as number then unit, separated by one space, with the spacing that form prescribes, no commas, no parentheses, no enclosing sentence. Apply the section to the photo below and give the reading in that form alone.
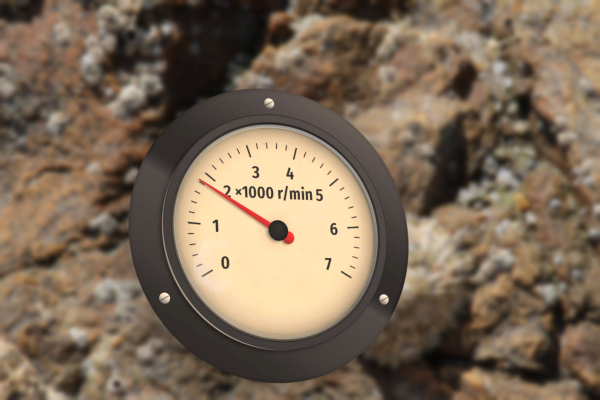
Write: 1800 rpm
